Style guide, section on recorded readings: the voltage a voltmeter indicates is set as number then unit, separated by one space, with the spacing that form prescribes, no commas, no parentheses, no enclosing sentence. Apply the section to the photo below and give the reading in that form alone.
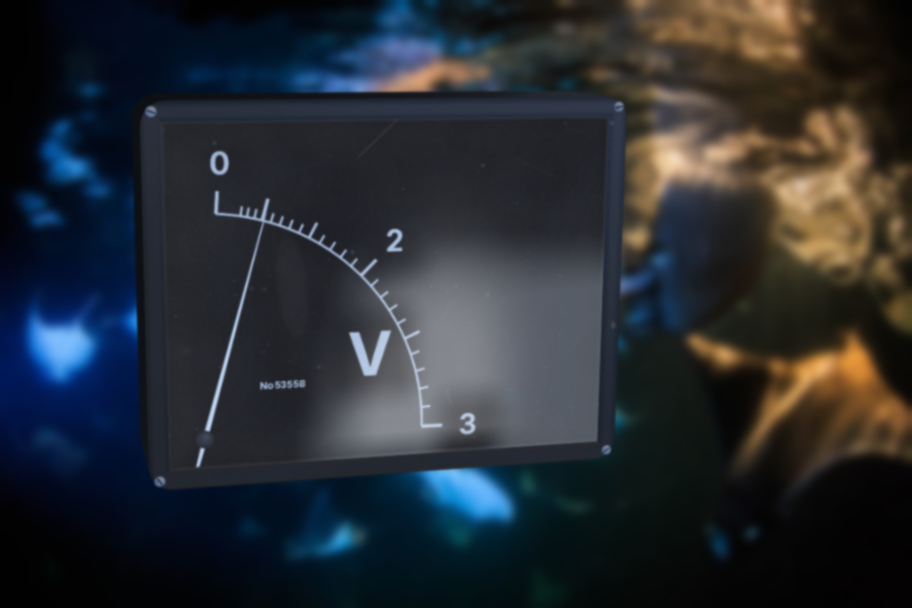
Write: 1 V
